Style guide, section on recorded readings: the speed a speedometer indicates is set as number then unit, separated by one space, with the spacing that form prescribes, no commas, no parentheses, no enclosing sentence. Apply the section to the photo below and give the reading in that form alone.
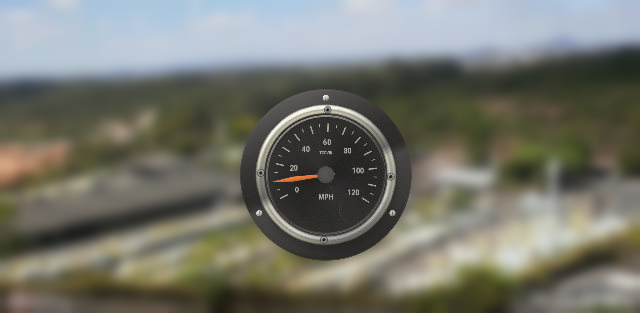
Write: 10 mph
